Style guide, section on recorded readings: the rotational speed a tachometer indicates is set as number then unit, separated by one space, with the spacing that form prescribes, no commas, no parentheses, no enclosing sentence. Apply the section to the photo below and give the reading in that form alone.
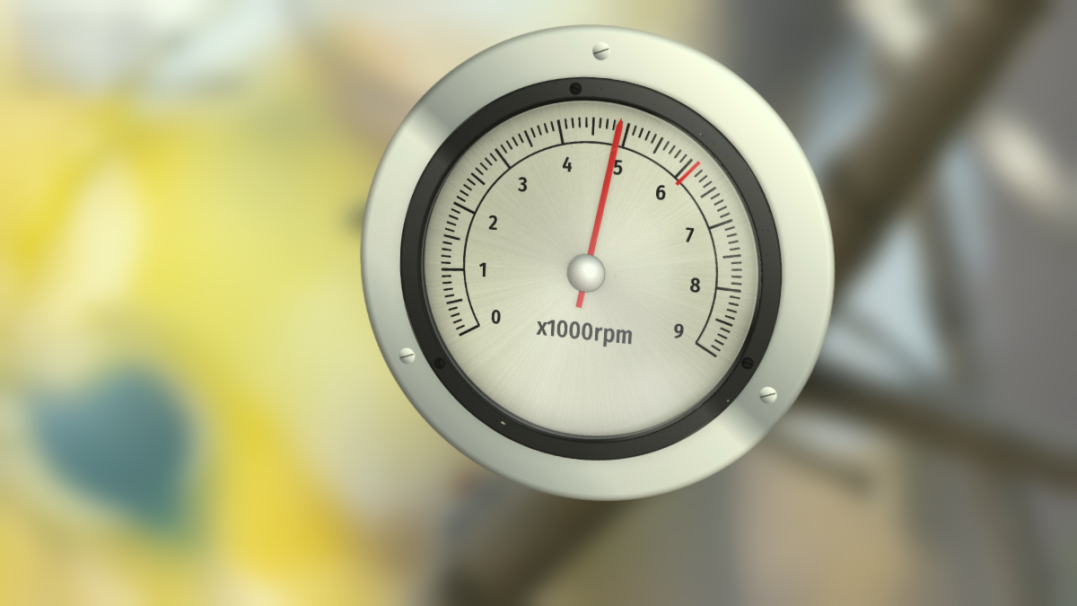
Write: 4900 rpm
